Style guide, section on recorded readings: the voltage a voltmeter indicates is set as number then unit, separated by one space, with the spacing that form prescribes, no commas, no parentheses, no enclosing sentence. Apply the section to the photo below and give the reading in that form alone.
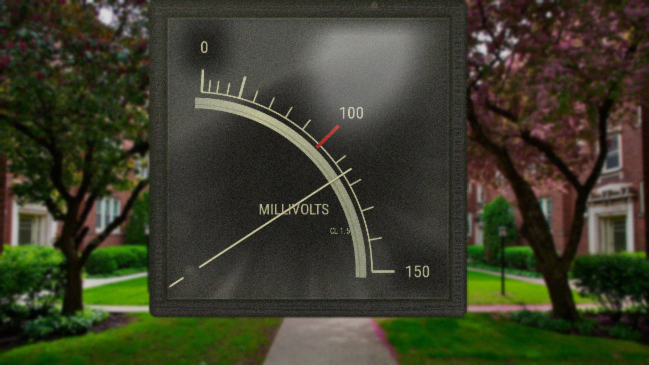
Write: 115 mV
